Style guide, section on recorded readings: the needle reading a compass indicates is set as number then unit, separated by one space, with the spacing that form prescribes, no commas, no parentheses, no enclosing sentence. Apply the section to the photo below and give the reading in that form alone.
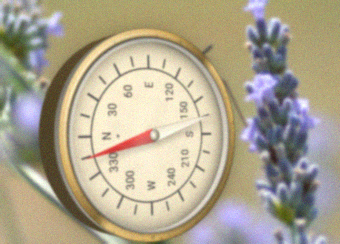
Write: 345 °
